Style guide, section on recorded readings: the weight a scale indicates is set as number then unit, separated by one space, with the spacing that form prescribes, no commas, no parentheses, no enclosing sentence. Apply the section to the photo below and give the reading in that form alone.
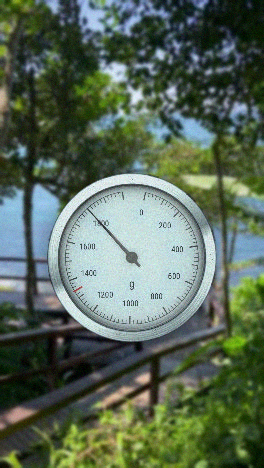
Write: 1800 g
